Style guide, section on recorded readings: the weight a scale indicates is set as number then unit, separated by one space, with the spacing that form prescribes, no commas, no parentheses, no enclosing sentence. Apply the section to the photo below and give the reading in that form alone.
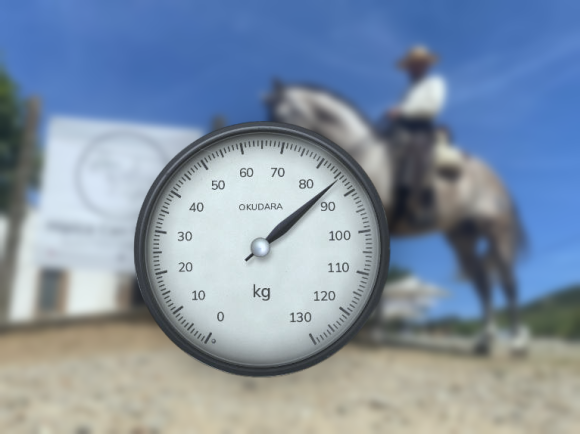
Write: 86 kg
